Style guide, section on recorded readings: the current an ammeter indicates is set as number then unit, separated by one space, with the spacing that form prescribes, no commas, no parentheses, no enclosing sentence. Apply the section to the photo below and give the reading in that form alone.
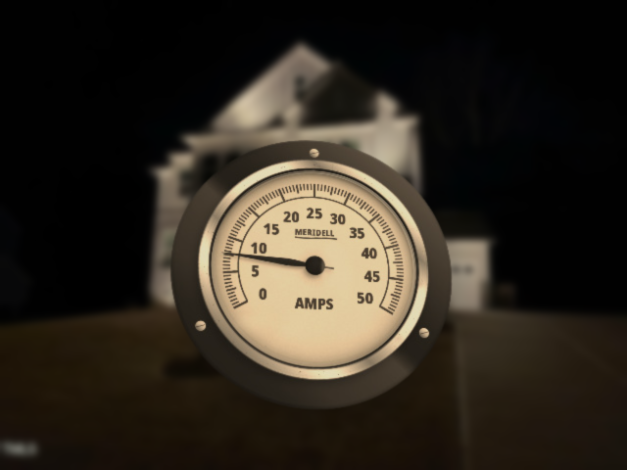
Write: 7.5 A
